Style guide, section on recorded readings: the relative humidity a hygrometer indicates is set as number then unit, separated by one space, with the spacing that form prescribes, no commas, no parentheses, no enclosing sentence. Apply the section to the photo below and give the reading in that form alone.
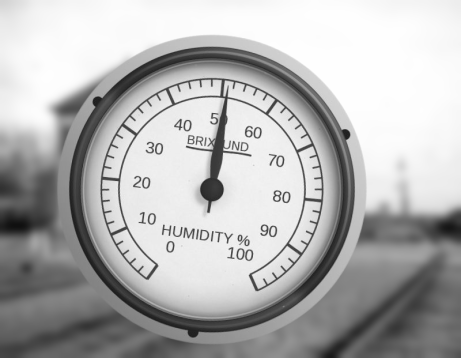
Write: 51 %
